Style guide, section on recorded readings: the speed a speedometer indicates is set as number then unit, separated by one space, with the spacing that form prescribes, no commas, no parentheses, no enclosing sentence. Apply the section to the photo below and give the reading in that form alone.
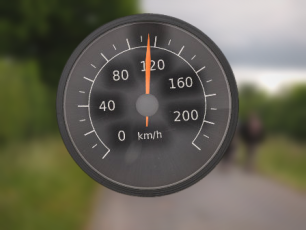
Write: 115 km/h
